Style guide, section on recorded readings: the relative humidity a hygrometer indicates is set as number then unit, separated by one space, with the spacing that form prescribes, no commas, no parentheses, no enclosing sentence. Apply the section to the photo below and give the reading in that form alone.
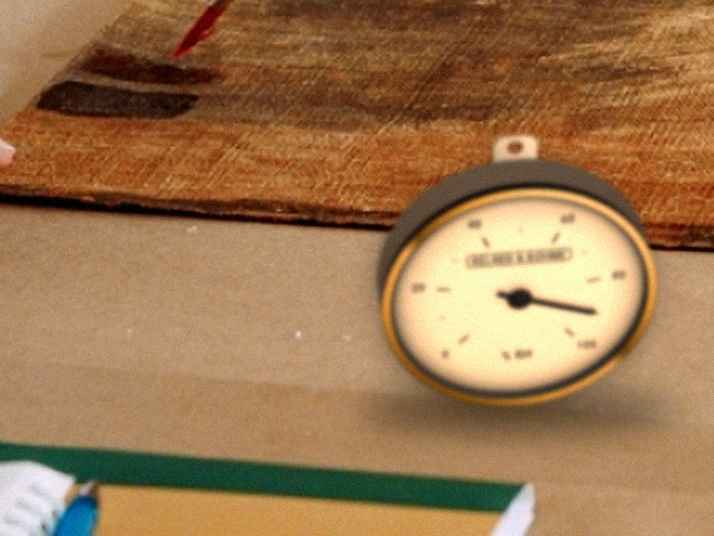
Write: 90 %
